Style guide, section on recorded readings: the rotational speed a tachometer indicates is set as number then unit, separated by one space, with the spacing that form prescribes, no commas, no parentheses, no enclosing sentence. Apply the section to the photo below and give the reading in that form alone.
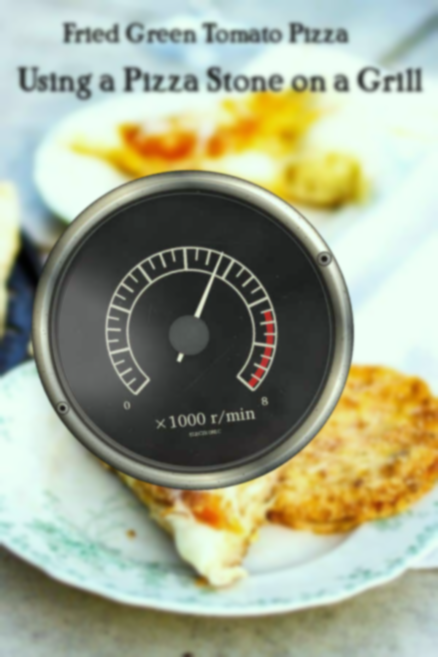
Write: 4750 rpm
